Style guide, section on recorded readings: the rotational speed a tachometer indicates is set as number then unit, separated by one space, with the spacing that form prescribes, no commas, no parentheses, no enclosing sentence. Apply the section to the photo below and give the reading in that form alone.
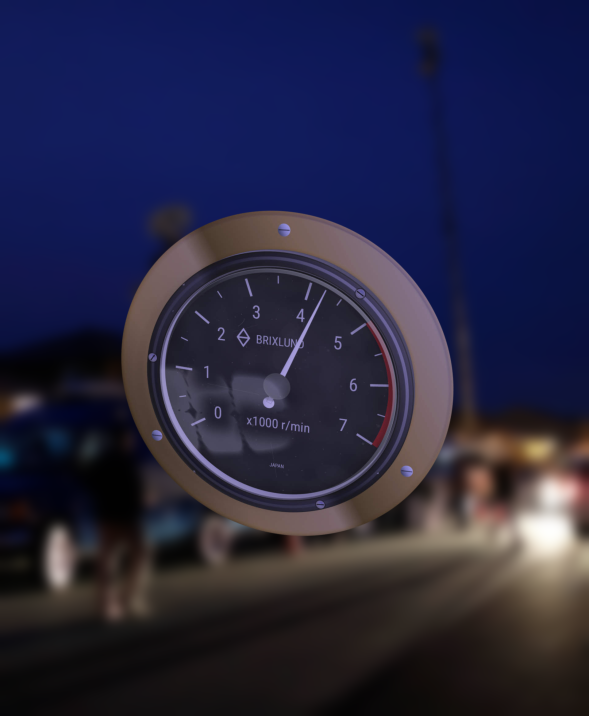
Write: 4250 rpm
